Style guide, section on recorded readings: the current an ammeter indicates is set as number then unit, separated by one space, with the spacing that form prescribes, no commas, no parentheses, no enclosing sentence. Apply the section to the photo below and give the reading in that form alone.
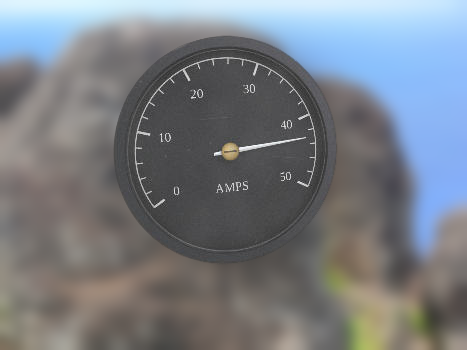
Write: 43 A
